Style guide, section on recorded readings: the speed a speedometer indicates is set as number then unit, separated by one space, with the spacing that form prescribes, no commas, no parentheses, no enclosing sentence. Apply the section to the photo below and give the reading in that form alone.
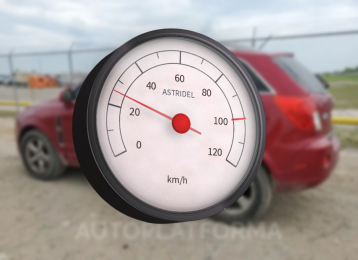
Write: 25 km/h
